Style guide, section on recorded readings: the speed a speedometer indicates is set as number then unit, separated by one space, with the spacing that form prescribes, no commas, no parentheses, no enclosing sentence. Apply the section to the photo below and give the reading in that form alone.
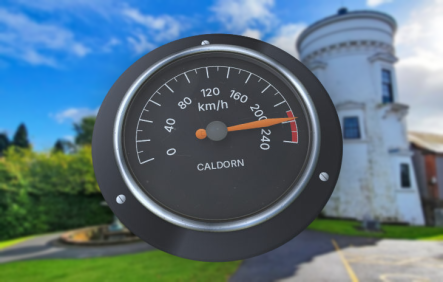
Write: 220 km/h
